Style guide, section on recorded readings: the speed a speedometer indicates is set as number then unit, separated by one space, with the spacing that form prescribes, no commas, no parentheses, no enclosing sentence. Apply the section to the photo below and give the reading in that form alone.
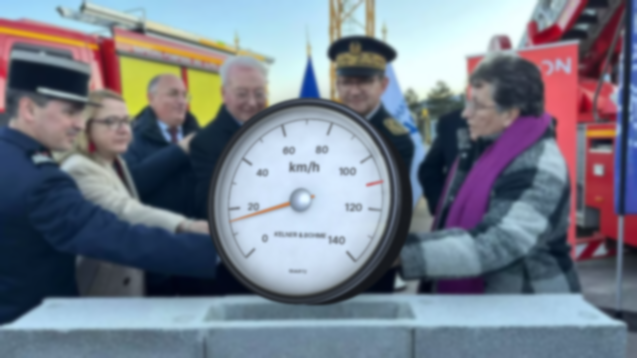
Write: 15 km/h
